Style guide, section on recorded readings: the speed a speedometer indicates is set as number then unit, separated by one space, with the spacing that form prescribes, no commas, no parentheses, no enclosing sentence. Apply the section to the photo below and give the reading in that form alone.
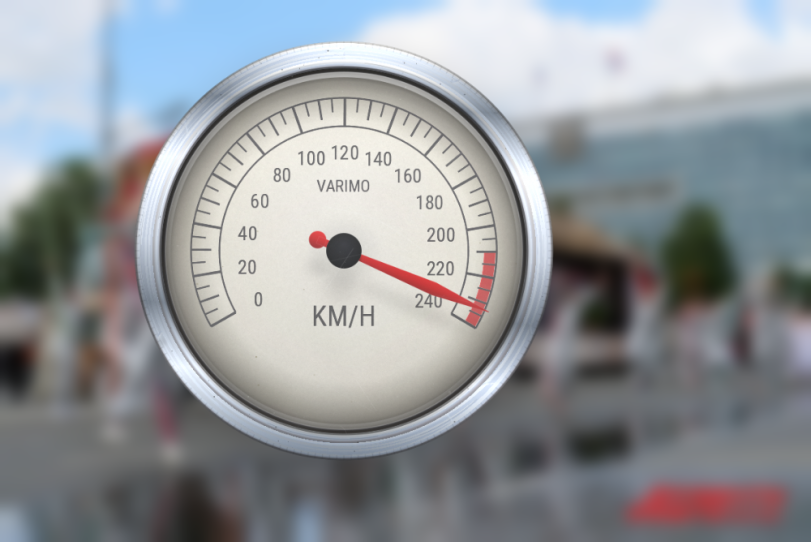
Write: 232.5 km/h
